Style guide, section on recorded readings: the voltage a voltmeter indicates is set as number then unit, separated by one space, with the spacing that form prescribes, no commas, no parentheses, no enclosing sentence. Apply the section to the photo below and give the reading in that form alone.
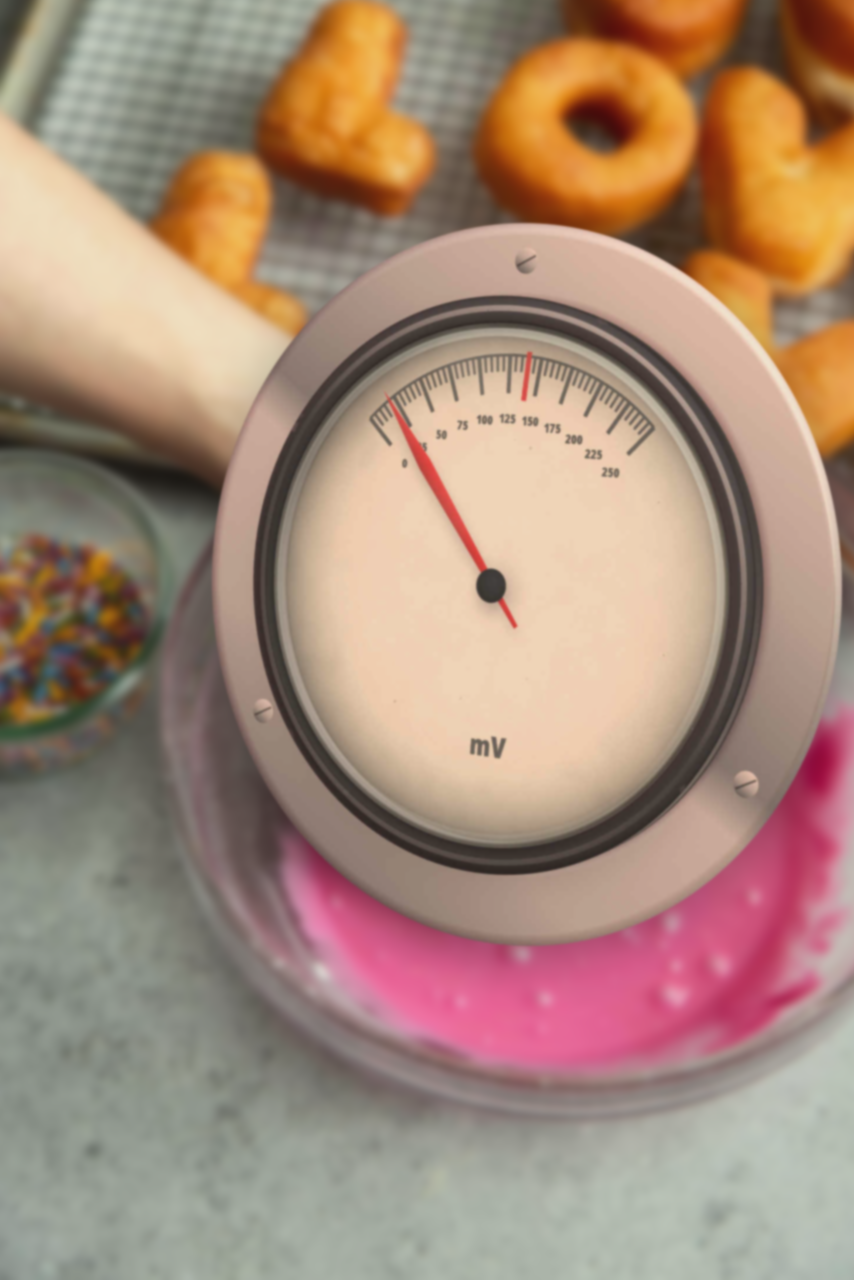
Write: 25 mV
